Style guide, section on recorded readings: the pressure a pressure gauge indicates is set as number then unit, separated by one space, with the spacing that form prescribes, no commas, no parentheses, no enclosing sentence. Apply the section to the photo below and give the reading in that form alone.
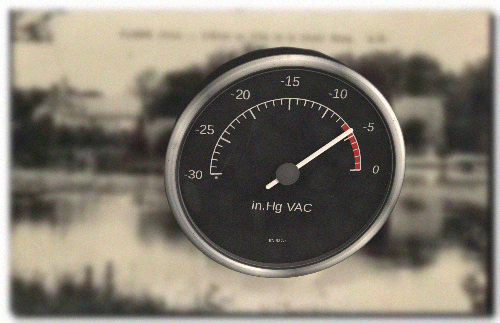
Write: -6 inHg
